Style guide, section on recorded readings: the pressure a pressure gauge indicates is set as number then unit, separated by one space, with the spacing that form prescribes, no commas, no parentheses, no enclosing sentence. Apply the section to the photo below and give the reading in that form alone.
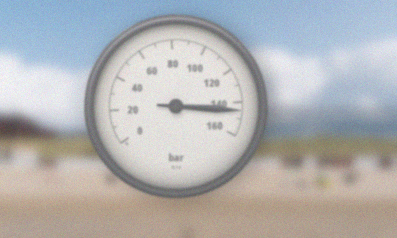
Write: 145 bar
